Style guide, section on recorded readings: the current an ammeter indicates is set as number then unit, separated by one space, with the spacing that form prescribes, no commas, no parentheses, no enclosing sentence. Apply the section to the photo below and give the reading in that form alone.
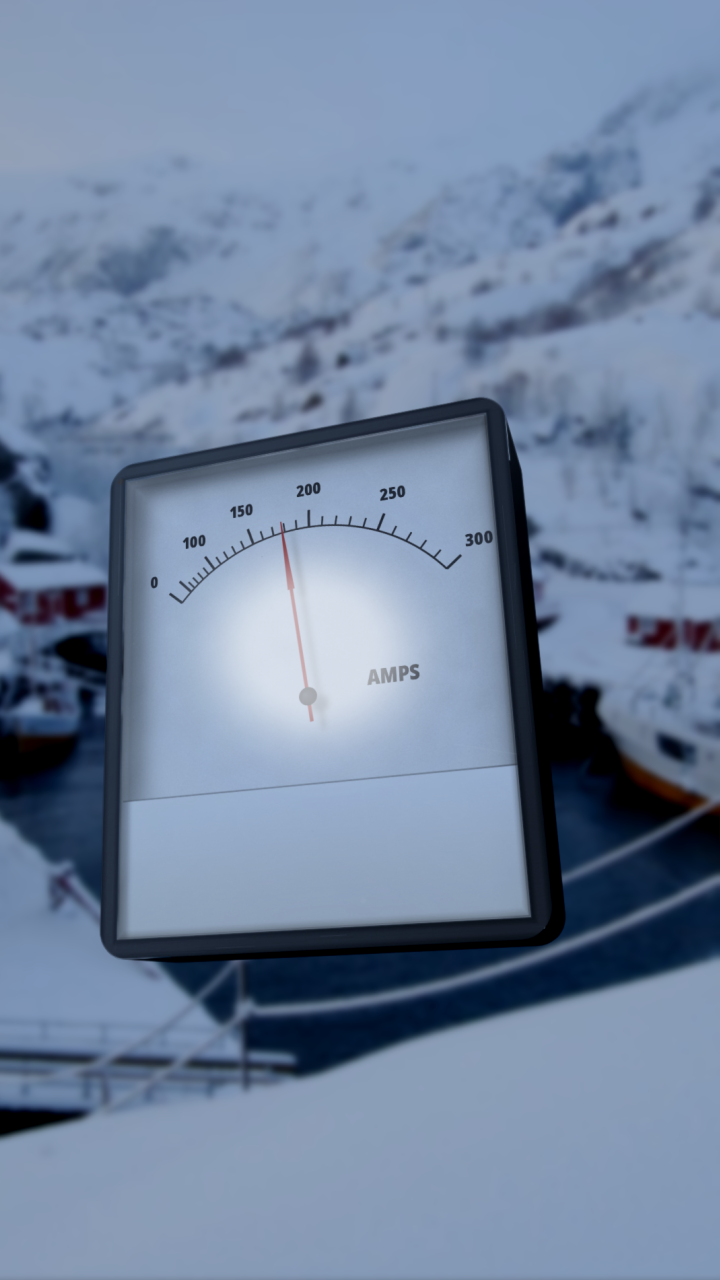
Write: 180 A
